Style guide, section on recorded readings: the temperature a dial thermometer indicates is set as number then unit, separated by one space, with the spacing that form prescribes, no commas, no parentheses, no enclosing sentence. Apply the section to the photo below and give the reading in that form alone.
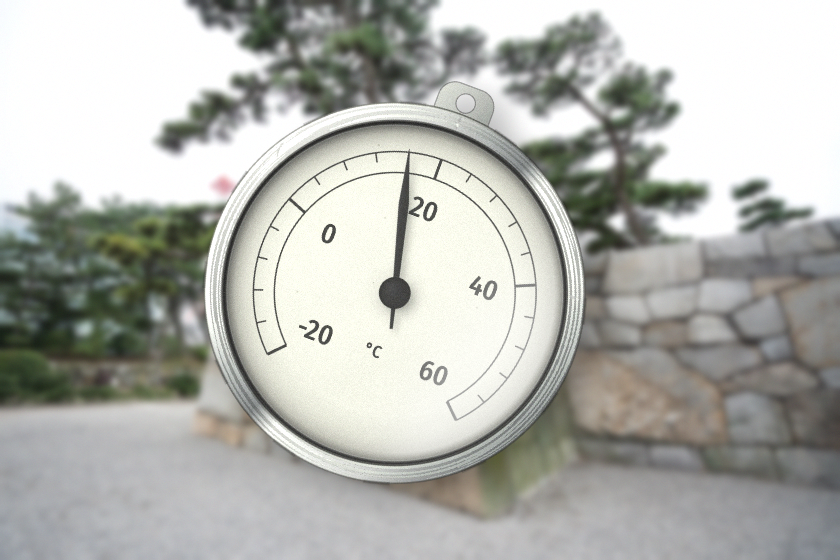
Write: 16 °C
